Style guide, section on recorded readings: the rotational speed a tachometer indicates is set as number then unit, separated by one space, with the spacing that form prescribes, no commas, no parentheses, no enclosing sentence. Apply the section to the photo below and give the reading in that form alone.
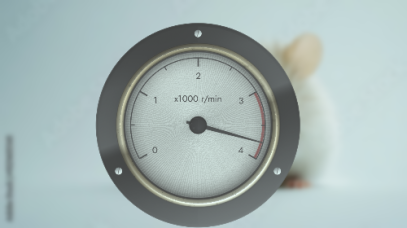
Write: 3750 rpm
